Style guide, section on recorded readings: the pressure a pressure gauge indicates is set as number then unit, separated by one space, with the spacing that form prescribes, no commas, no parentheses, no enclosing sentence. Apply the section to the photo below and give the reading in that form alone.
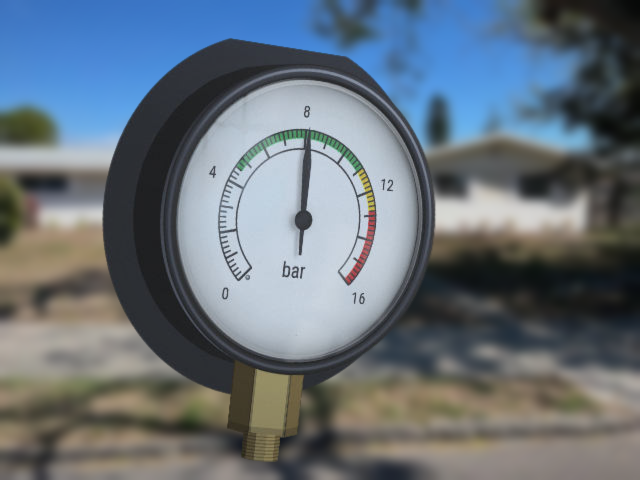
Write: 8 bar
